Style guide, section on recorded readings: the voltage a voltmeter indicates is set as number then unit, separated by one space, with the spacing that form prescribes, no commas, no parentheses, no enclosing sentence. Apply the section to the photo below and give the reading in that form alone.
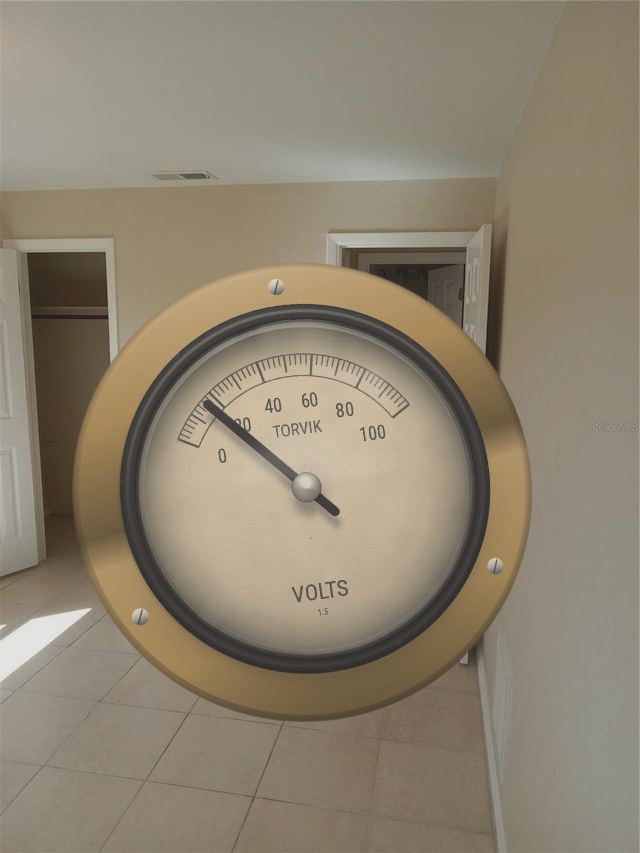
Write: 16 V
